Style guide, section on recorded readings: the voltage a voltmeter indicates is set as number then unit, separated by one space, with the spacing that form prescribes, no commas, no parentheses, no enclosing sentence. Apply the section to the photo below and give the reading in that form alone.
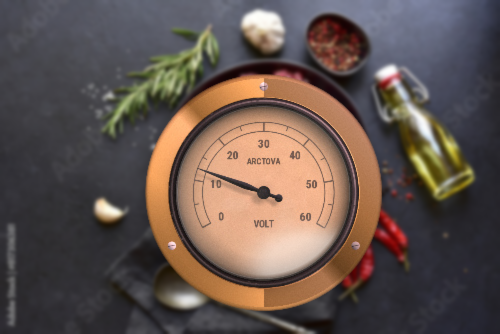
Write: 12.5 V
